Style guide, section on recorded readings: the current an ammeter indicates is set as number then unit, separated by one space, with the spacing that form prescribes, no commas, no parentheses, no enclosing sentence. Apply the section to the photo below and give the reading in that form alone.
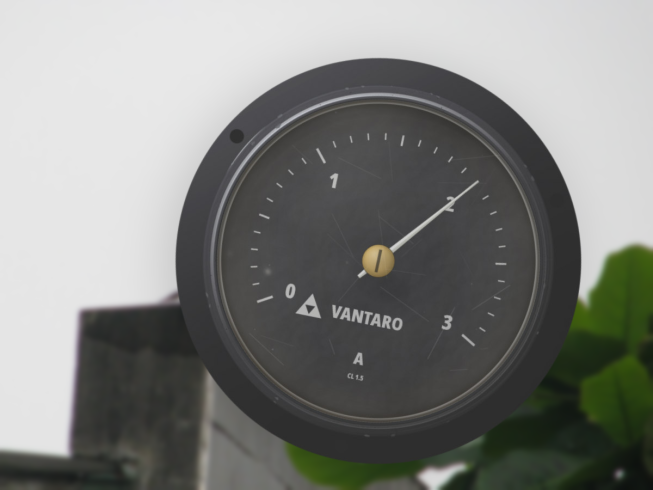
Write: 2 A
